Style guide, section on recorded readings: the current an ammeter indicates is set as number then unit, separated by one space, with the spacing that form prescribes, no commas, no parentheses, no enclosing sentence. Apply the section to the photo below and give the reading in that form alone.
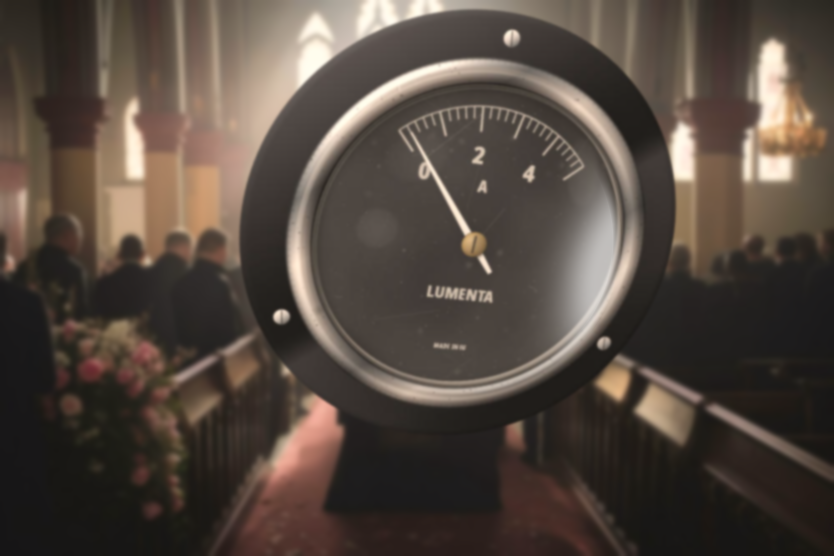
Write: 0.2 A
